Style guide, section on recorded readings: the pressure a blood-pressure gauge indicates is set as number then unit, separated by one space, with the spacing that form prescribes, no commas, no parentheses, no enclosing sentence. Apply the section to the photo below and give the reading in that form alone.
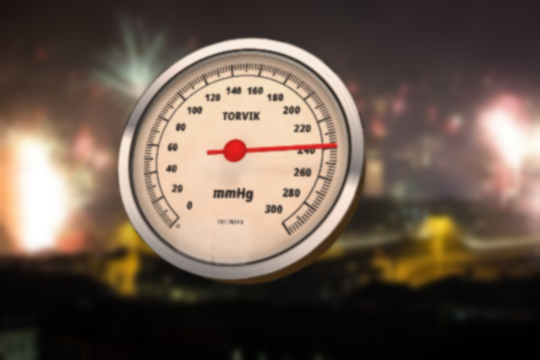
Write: 240 mmHg
